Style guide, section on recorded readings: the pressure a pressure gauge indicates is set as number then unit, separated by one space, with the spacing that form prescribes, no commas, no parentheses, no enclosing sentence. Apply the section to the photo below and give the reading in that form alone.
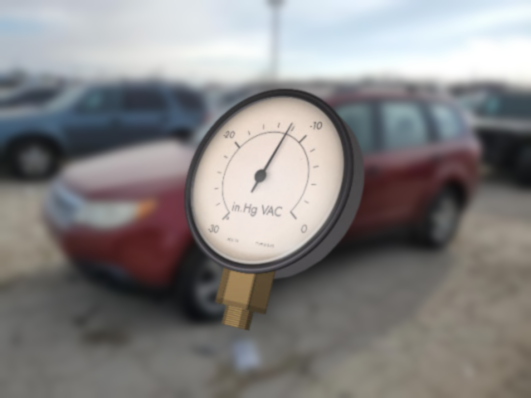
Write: -12 inHg
